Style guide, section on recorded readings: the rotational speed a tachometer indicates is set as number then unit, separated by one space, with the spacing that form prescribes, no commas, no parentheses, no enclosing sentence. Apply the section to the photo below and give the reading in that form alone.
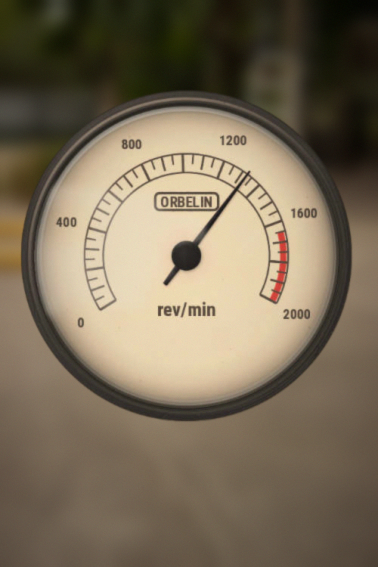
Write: 1325 rpm
